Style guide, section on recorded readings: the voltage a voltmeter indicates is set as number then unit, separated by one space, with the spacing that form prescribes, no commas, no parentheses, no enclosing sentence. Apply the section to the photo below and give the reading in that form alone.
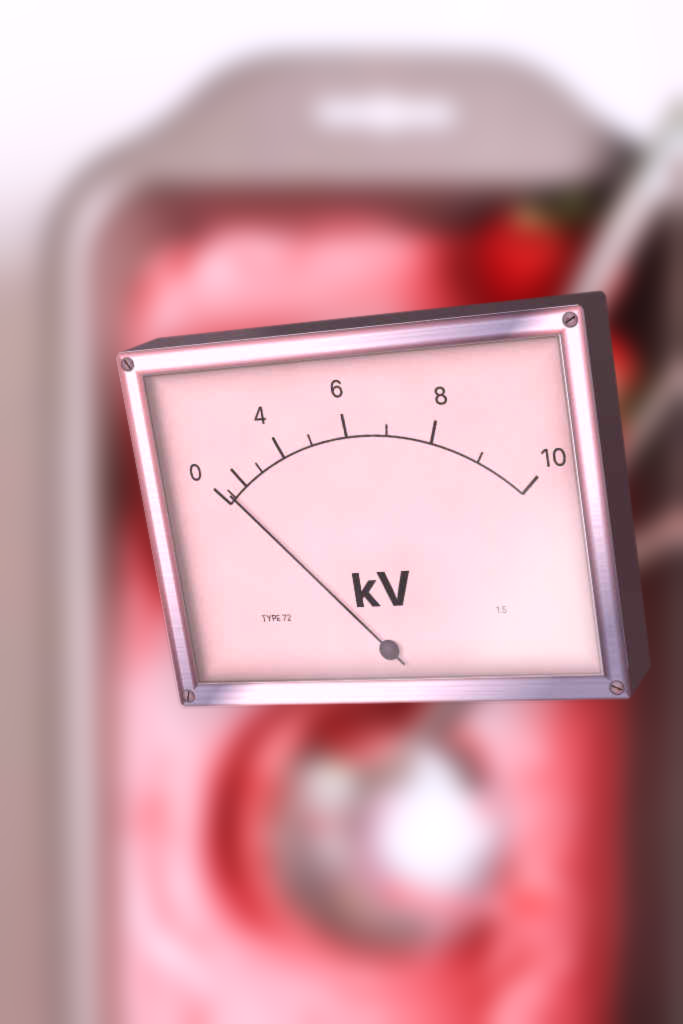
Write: 1 kV
